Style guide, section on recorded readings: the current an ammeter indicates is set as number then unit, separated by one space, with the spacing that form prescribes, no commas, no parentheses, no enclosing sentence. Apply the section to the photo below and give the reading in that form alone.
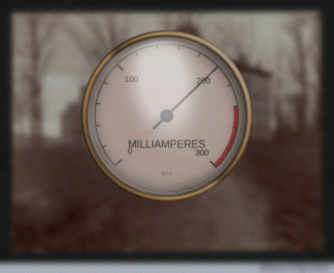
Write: 200 mA
